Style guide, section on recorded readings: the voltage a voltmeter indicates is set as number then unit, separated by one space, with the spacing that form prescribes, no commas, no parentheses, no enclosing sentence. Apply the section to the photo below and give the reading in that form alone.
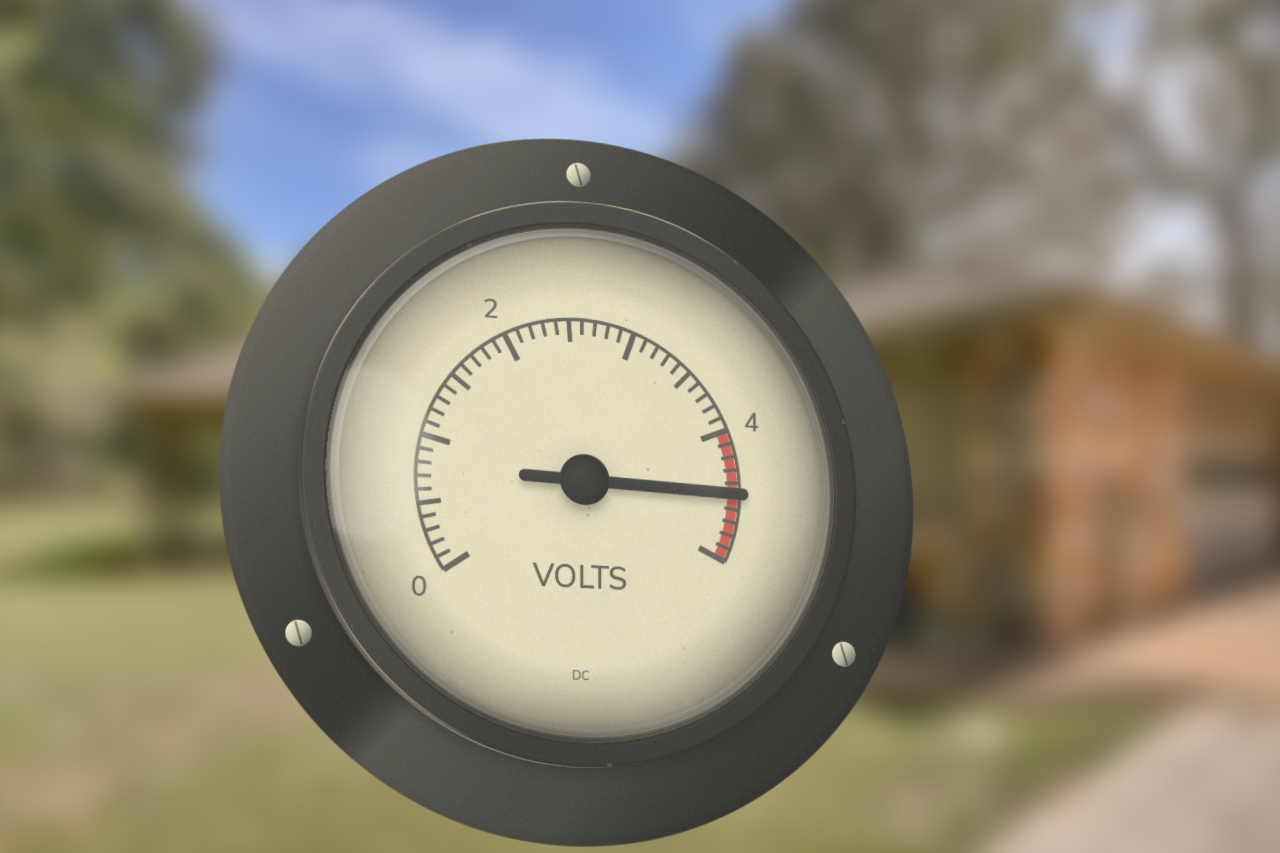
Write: 4.5 V
